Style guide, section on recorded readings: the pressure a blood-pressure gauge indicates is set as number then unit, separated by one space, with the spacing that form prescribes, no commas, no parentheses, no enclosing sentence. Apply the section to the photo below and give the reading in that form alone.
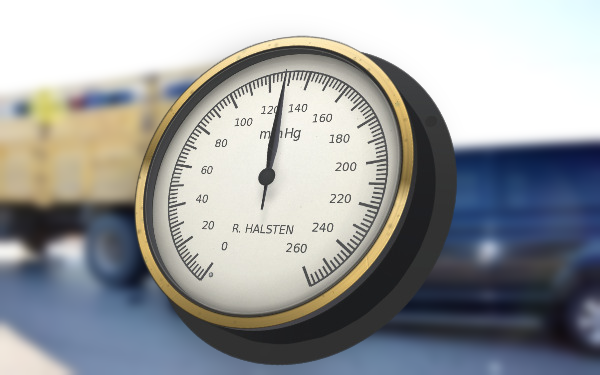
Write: 130 mmHg
